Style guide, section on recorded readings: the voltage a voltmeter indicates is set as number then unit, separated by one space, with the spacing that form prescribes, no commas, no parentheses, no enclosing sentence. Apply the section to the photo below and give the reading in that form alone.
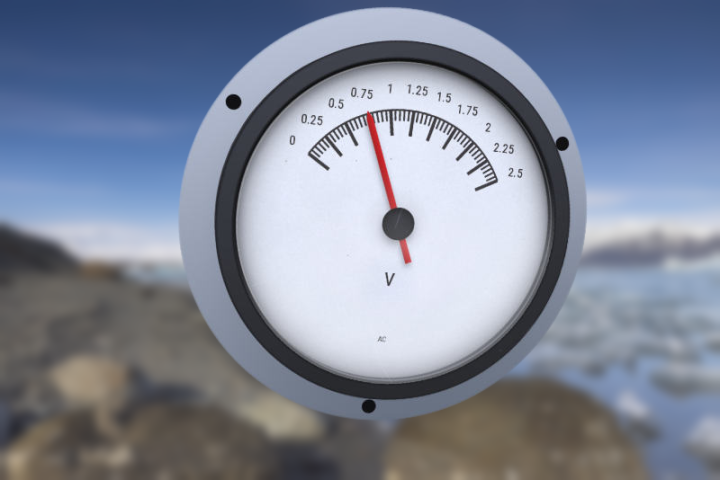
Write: 0.75 V
